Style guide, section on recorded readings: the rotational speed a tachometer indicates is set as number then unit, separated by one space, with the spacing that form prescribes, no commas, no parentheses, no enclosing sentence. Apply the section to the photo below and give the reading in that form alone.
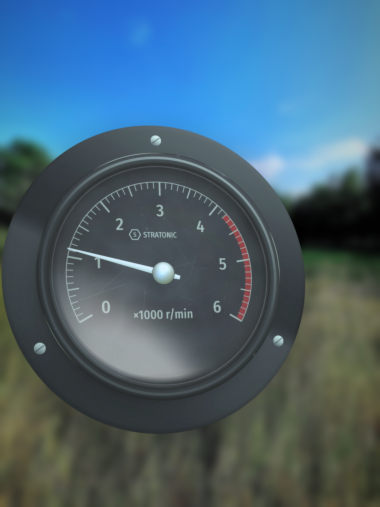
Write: 1100 rpm
